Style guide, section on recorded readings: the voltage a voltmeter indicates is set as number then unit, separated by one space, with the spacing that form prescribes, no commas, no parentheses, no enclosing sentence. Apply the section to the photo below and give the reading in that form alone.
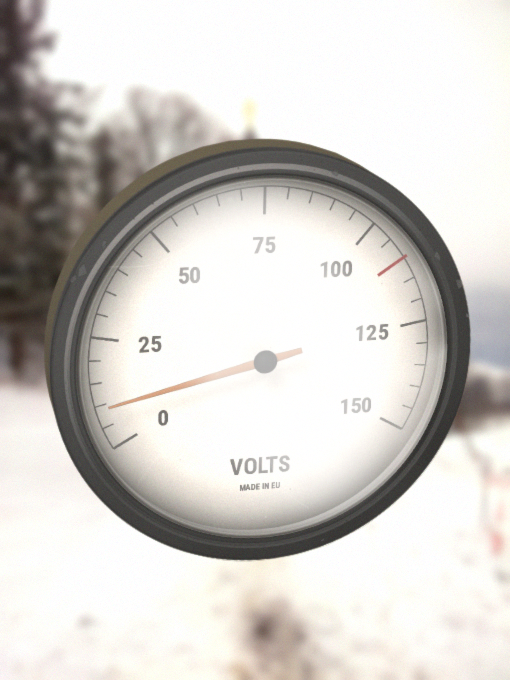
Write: 10 V
